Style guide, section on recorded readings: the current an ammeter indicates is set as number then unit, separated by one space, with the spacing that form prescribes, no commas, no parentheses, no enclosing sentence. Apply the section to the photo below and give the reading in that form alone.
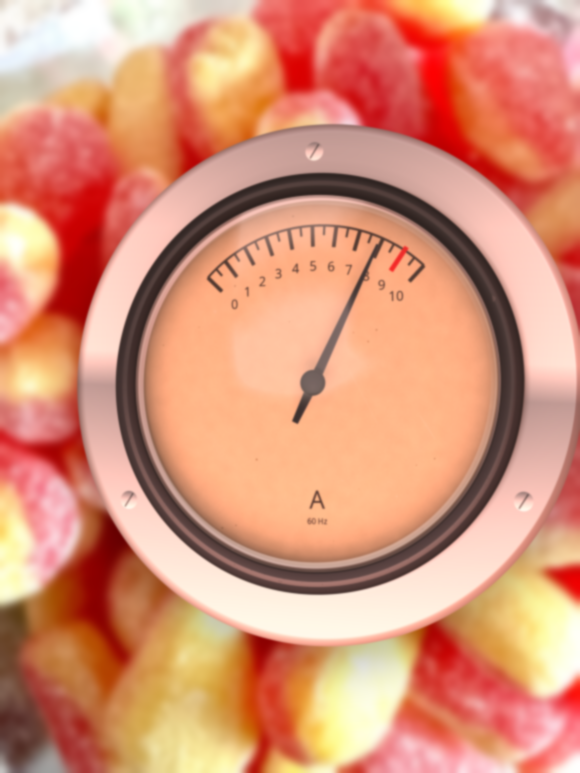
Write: 8 A
